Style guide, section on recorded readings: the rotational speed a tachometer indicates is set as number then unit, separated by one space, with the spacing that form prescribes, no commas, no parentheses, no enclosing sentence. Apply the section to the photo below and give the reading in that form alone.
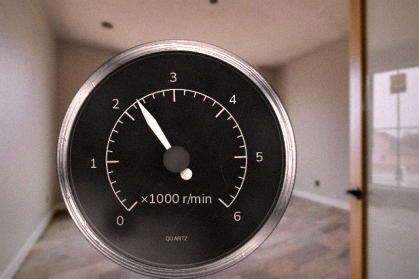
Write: 2300 rpm
